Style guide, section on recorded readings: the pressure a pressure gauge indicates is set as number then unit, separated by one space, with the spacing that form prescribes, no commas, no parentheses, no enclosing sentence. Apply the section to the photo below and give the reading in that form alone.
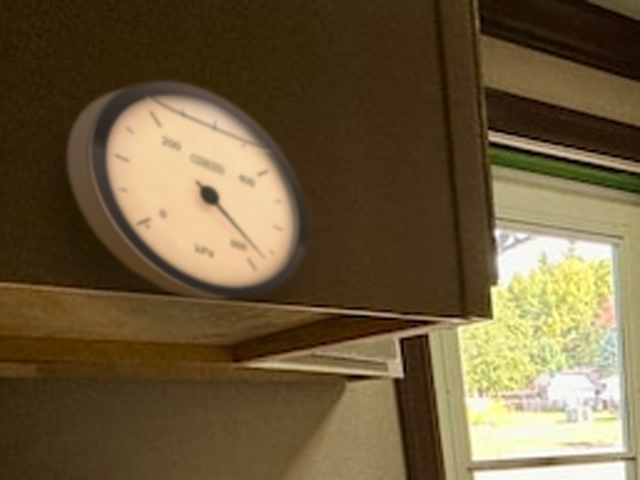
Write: 575 kPa
